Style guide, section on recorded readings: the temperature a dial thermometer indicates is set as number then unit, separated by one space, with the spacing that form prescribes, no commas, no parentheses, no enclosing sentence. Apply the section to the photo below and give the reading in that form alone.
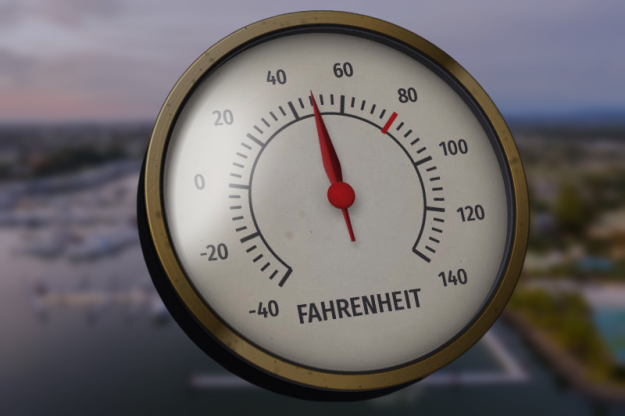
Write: 48 °F
